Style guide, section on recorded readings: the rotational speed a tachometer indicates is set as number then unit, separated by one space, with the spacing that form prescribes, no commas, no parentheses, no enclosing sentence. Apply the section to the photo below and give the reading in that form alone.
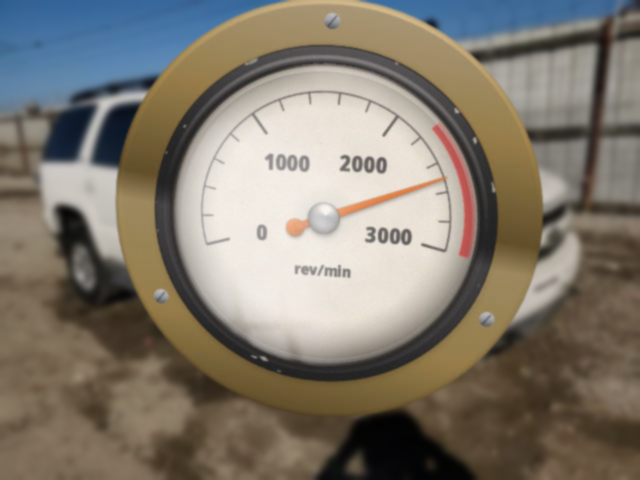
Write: 2500 rpm
